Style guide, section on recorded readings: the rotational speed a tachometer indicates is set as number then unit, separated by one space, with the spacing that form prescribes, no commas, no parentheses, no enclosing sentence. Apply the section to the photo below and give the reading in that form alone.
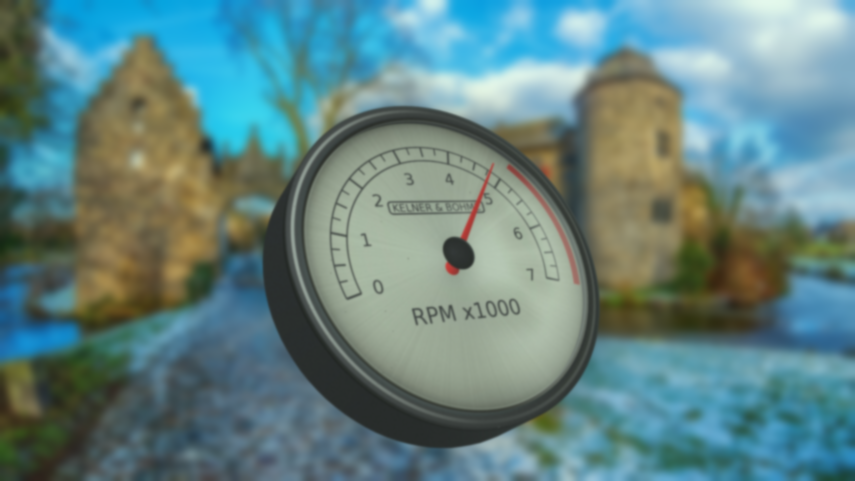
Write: 4750 rpm
